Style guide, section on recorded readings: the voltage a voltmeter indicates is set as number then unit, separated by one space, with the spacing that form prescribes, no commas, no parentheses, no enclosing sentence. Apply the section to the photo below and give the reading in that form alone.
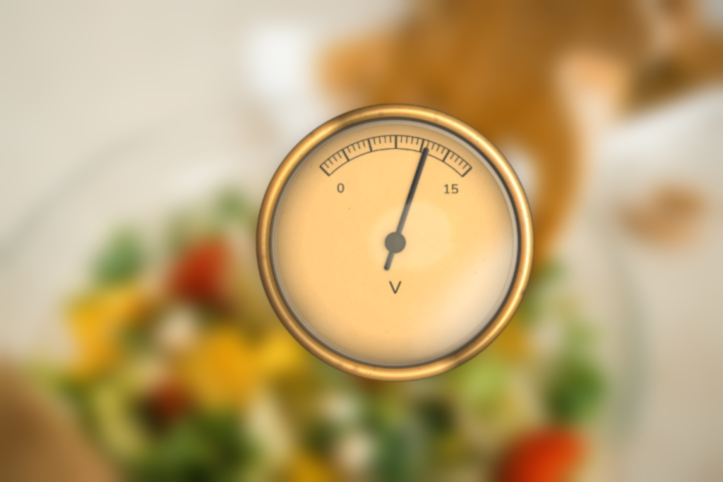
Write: 10.5 V
